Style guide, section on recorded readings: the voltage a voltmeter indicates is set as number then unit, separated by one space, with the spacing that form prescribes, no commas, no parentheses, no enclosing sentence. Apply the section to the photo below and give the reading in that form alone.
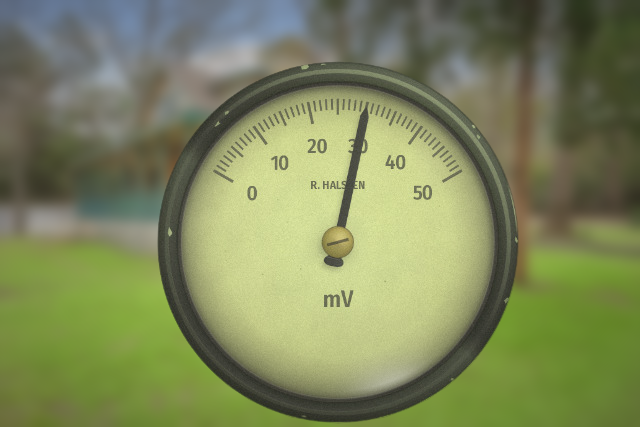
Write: 30 mV
